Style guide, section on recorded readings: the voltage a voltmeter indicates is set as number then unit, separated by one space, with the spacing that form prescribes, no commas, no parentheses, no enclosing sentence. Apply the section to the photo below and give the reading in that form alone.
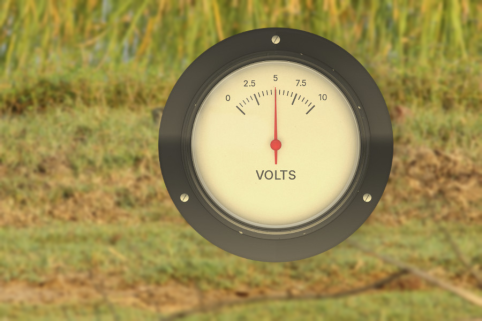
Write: 5 V
